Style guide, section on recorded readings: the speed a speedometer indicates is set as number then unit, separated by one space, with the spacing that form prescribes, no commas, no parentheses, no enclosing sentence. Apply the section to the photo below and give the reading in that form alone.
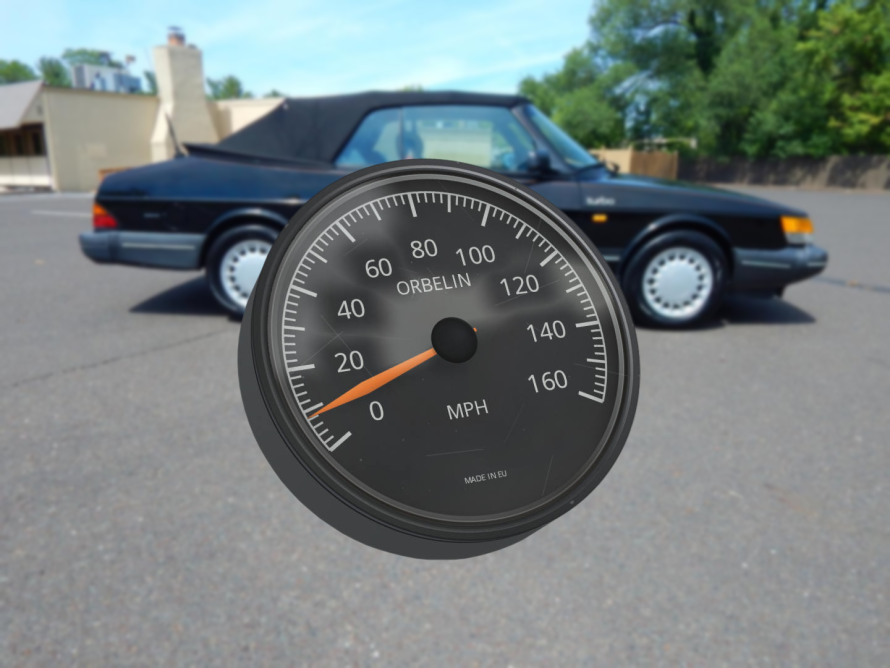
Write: 8 mph
